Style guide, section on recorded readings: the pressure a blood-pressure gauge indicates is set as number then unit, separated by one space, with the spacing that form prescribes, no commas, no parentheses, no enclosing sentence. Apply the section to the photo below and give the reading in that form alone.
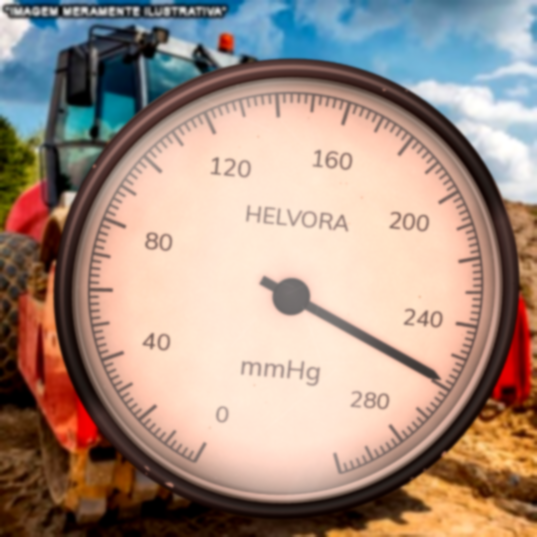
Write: 258 mmHg
